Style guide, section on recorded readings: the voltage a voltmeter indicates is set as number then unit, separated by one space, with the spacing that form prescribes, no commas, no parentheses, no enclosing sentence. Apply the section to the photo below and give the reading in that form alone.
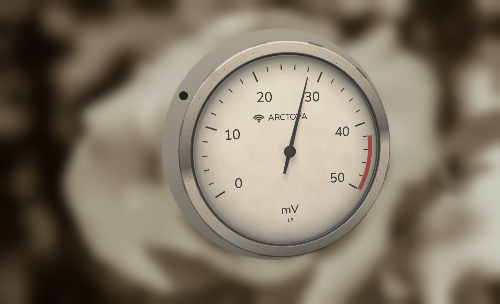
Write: 28 mV
